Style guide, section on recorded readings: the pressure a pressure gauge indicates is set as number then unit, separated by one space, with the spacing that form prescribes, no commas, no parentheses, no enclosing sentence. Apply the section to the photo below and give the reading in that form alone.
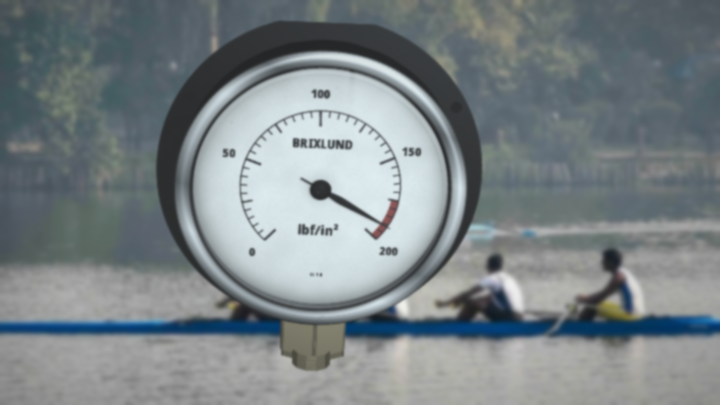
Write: 190 psi
